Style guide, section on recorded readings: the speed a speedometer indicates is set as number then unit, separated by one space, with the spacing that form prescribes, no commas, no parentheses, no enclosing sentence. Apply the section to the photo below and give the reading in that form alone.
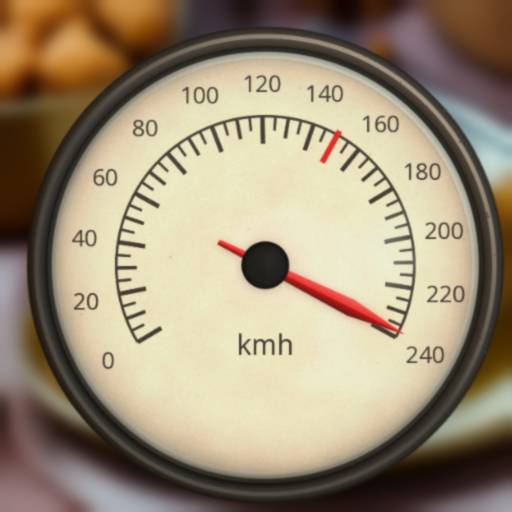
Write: 237.5 km/h
